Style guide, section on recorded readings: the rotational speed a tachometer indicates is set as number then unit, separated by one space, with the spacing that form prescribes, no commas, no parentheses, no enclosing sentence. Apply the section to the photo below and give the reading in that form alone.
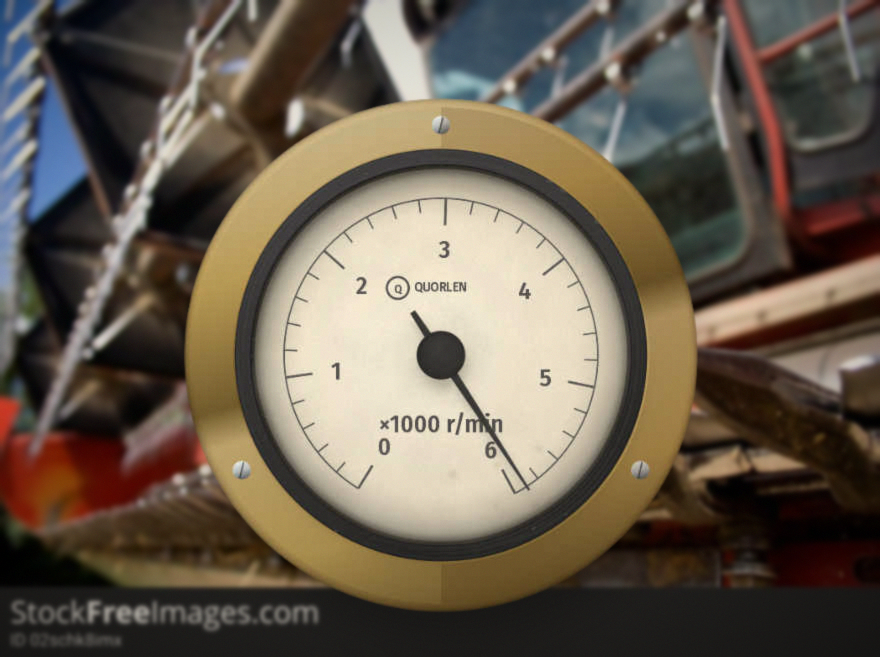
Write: 5900 rpm
